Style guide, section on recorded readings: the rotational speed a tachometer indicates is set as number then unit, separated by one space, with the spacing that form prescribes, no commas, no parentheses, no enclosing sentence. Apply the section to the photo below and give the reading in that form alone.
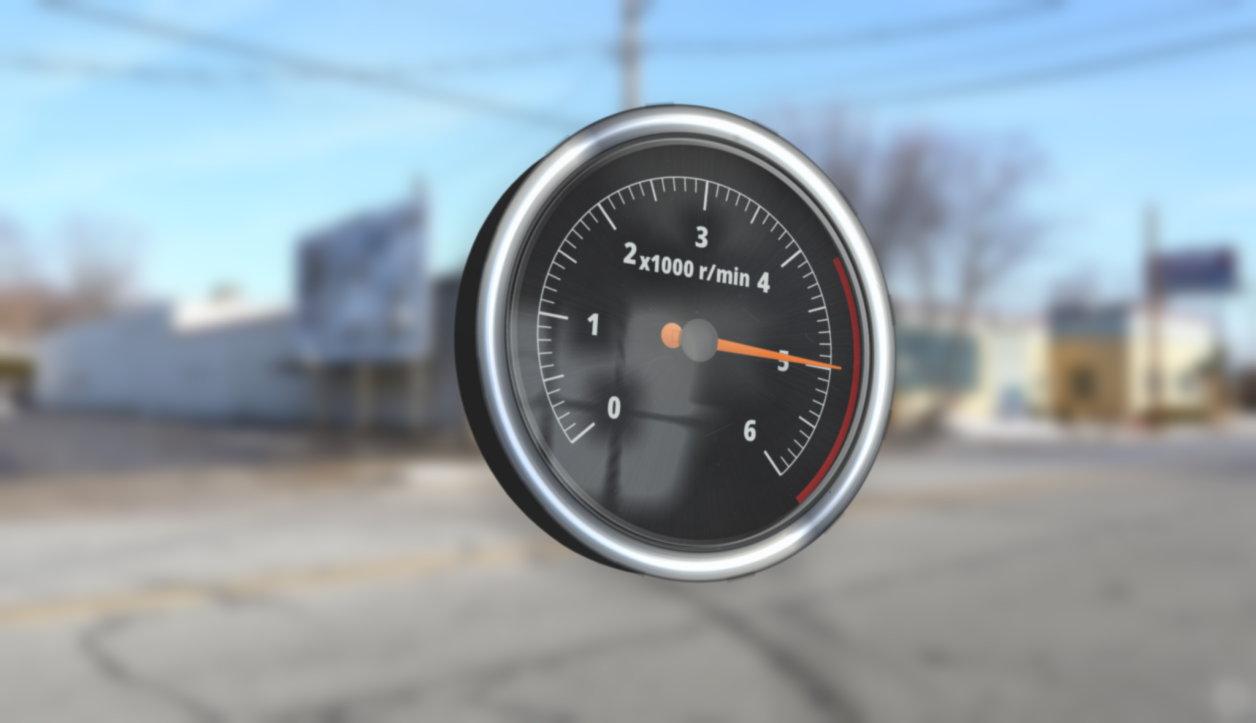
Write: 5000 rpm
